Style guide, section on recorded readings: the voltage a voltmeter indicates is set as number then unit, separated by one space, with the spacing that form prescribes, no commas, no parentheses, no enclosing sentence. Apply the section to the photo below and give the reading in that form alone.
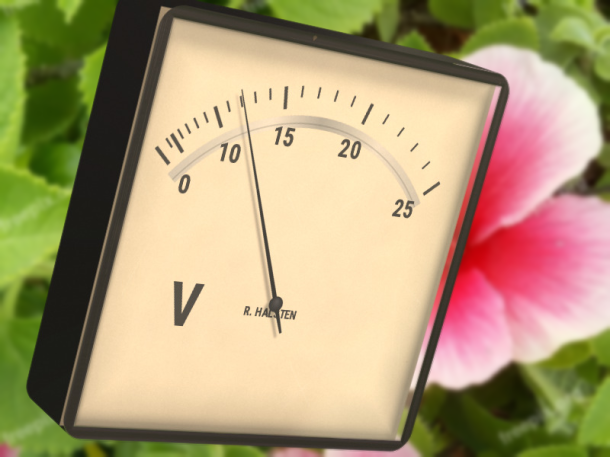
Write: 12 V
